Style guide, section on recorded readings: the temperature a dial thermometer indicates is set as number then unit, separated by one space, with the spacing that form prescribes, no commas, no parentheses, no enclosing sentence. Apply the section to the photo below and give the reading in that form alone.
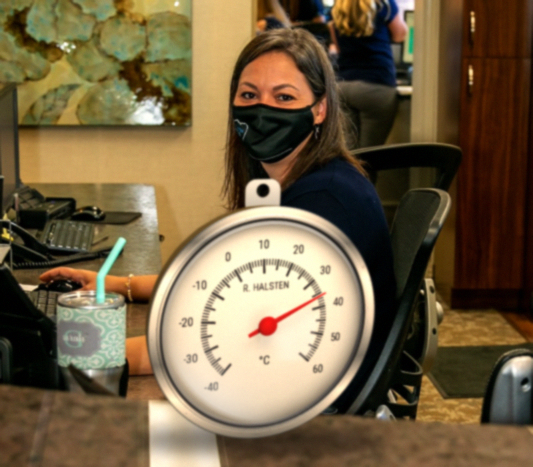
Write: 35 °C
